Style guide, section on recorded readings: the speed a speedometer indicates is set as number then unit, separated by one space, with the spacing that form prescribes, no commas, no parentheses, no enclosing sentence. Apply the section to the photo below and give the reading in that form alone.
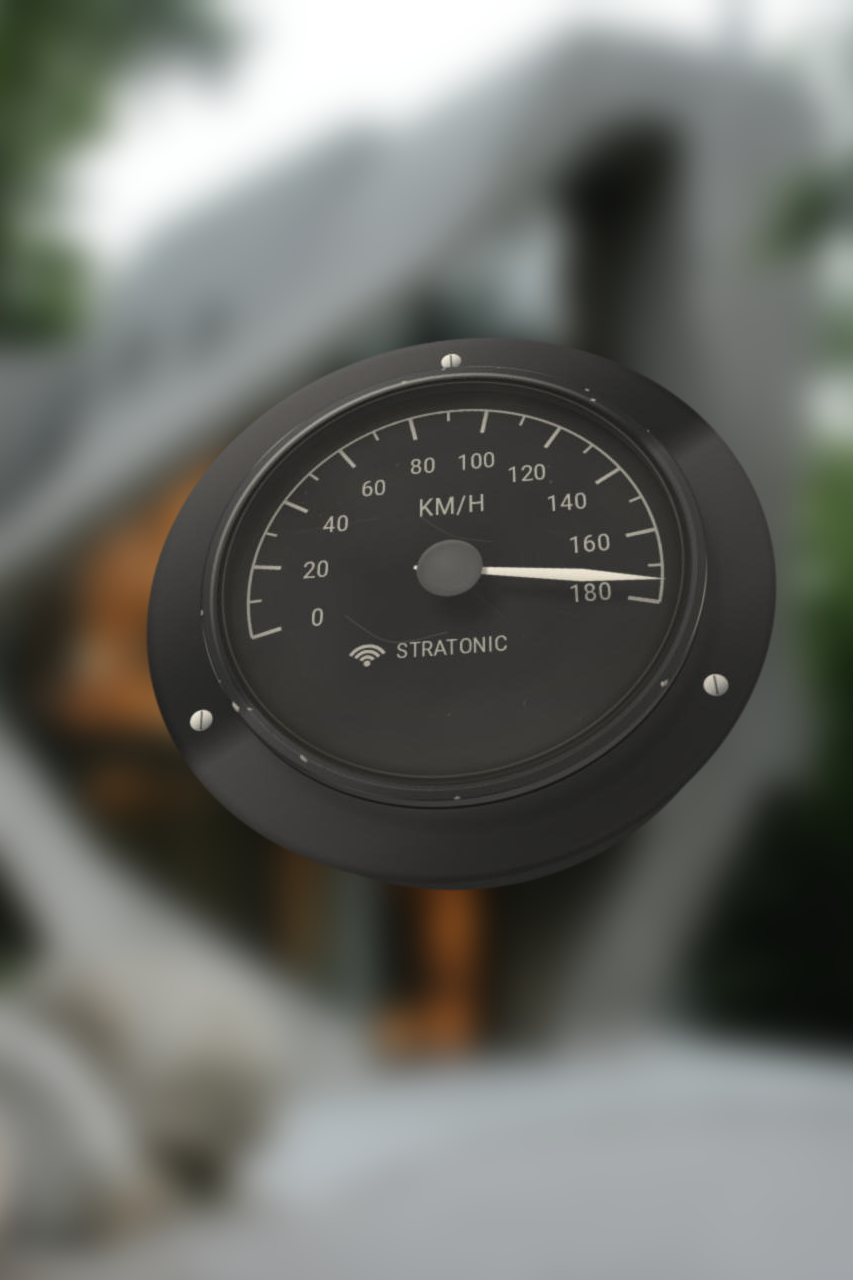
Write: 175 km/h
